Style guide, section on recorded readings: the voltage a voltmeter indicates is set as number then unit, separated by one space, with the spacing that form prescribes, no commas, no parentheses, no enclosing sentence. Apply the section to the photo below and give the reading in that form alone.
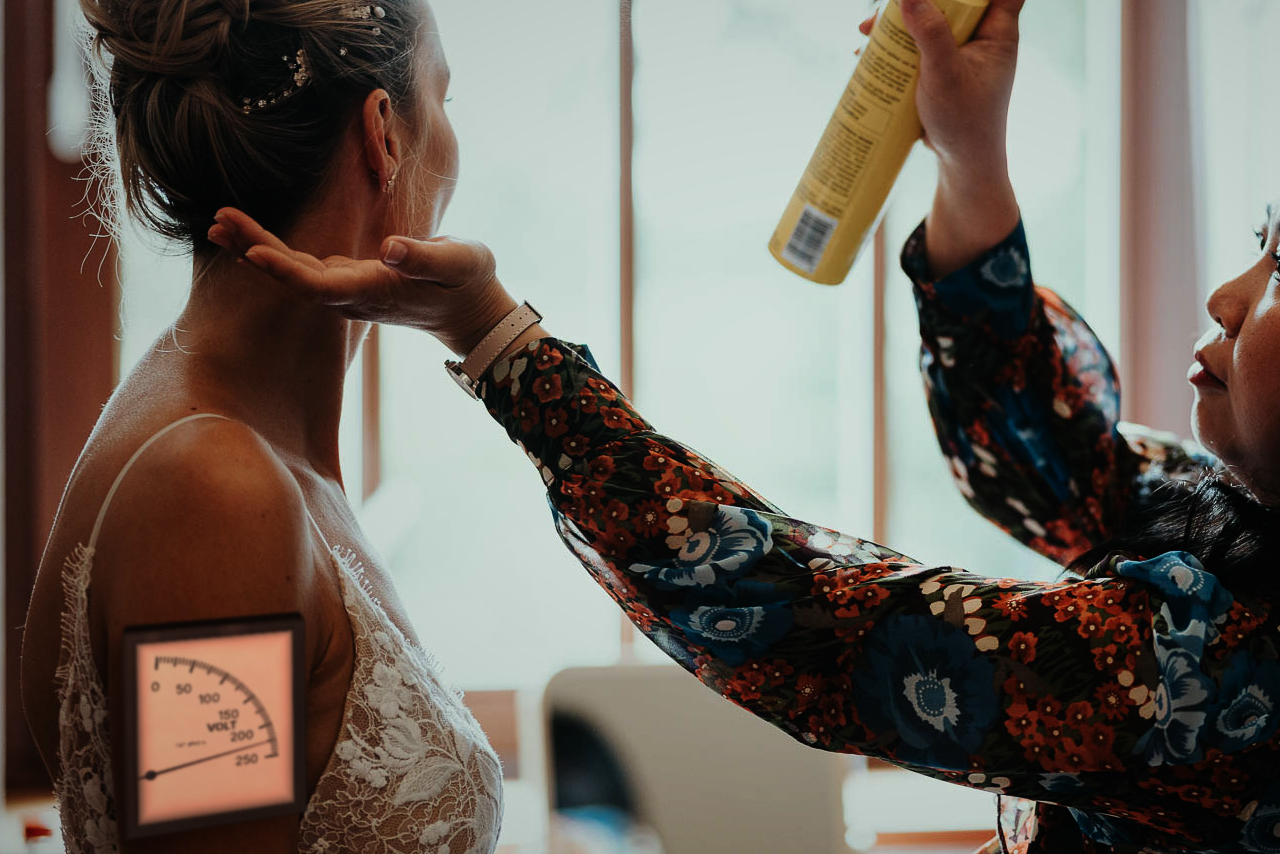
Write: 225 V
